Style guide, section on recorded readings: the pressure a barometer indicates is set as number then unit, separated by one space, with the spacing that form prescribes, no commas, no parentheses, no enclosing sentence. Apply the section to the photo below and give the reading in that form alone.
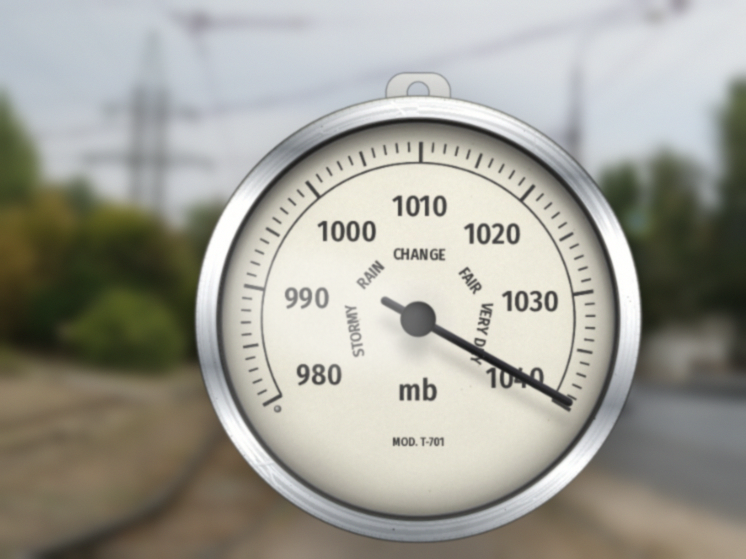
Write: 1039.5 mbar
